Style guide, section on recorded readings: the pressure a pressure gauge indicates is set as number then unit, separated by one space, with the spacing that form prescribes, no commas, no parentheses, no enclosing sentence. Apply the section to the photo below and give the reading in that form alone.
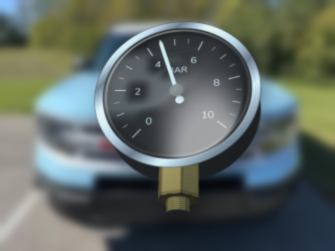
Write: 4.5 bar
